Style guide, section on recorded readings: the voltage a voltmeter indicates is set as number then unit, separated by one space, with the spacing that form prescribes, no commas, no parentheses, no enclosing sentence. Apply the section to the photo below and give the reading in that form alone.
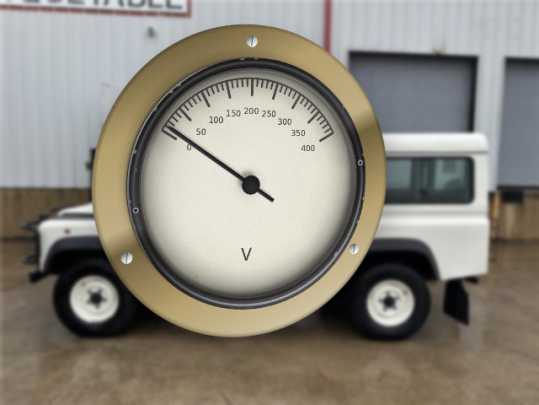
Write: 10 V
